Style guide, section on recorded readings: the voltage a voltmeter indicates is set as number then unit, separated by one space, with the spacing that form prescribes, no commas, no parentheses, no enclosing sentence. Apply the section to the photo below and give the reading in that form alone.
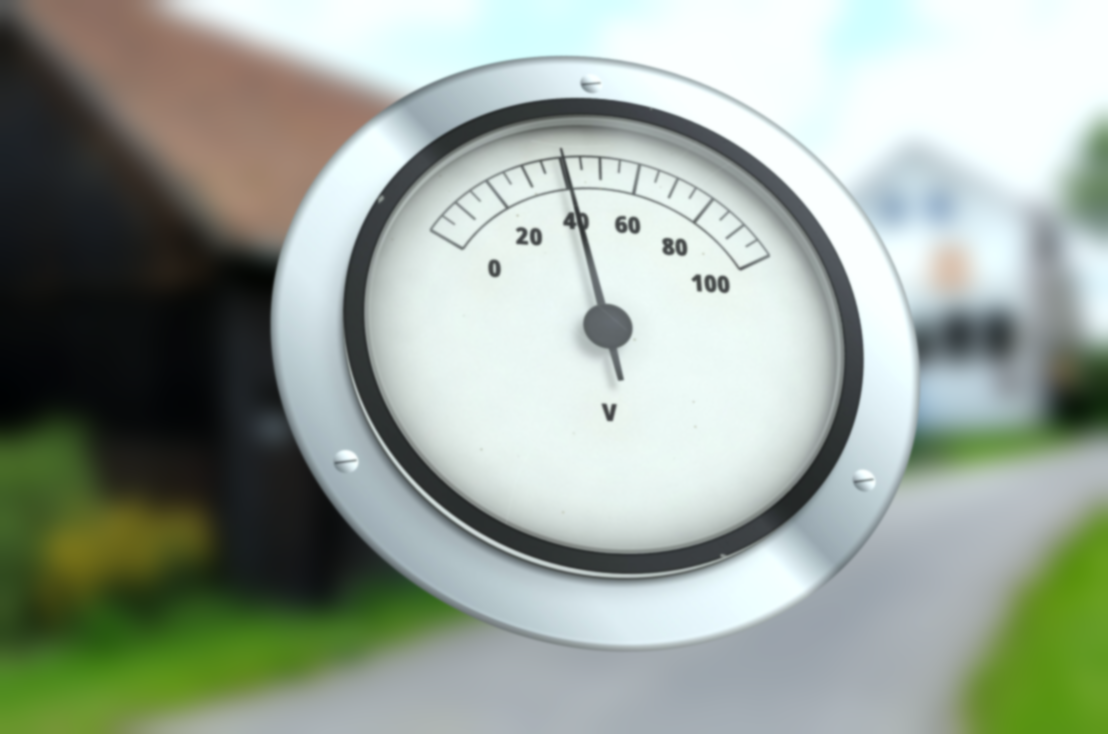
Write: 40 V
